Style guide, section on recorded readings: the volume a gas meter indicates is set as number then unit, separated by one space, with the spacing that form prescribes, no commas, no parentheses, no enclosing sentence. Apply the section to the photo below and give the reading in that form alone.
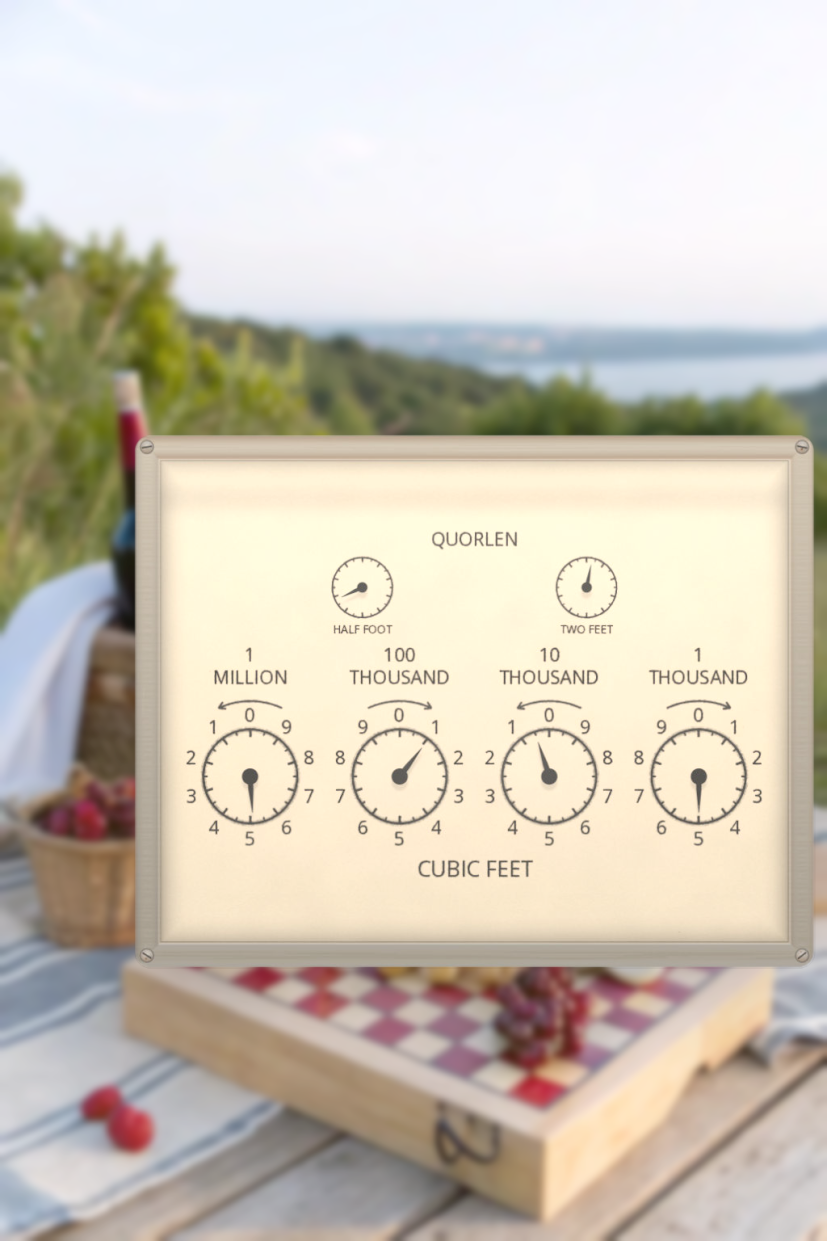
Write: 510500 ft³
